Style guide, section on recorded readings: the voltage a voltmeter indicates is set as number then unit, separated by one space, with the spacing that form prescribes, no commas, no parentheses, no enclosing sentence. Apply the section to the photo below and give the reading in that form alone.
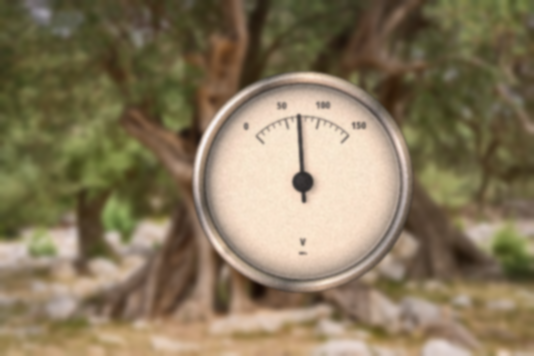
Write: 70 V
